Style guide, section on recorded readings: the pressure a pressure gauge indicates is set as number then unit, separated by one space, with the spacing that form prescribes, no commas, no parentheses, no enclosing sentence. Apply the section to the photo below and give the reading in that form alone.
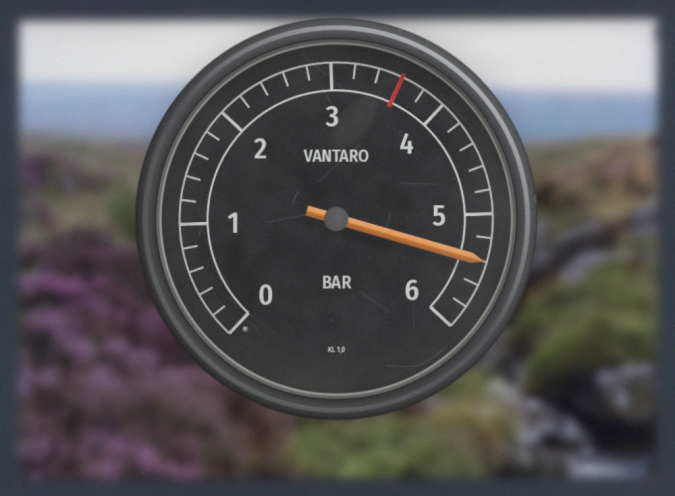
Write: 5.4 bar
